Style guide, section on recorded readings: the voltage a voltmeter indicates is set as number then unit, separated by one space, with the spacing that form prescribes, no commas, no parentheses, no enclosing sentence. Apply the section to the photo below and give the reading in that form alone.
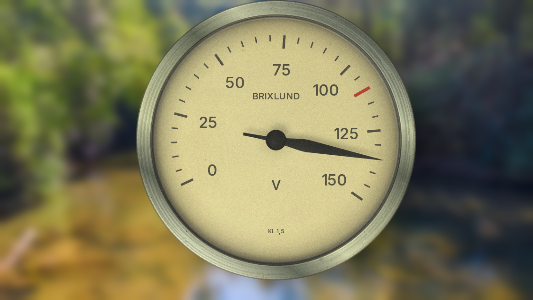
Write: 135 V
